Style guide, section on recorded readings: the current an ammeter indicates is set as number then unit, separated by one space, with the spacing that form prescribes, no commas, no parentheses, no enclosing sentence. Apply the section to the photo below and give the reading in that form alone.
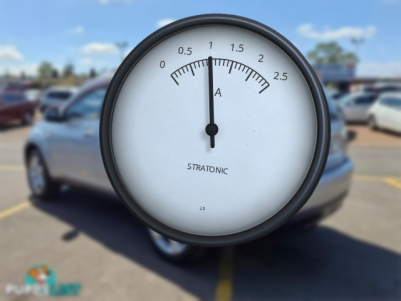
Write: 1 A
